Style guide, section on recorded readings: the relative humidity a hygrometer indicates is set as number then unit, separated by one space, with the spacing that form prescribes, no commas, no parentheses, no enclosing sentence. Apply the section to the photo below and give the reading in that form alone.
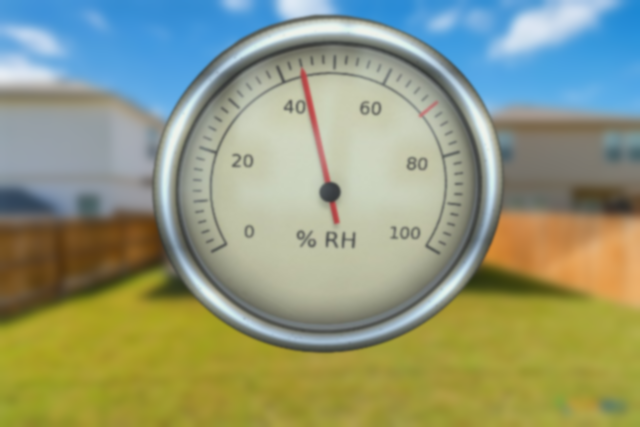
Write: 44 %
